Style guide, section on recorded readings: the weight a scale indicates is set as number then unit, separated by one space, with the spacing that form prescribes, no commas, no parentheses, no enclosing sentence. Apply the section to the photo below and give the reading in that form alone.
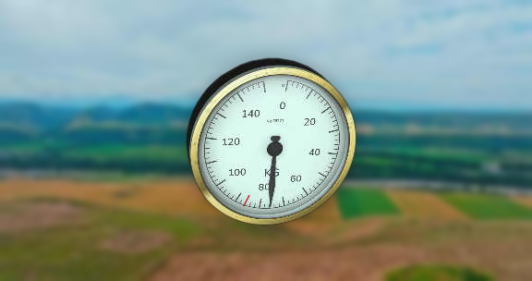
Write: 76 kg
